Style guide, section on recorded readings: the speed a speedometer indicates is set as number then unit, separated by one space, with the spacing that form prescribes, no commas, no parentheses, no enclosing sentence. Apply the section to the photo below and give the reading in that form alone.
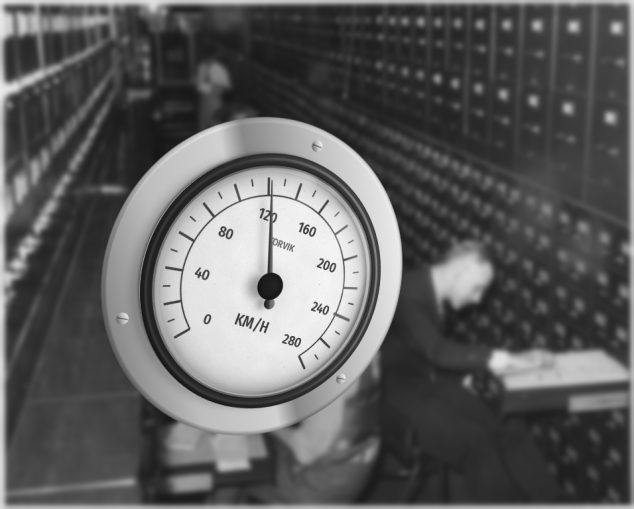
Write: 120 km/h
